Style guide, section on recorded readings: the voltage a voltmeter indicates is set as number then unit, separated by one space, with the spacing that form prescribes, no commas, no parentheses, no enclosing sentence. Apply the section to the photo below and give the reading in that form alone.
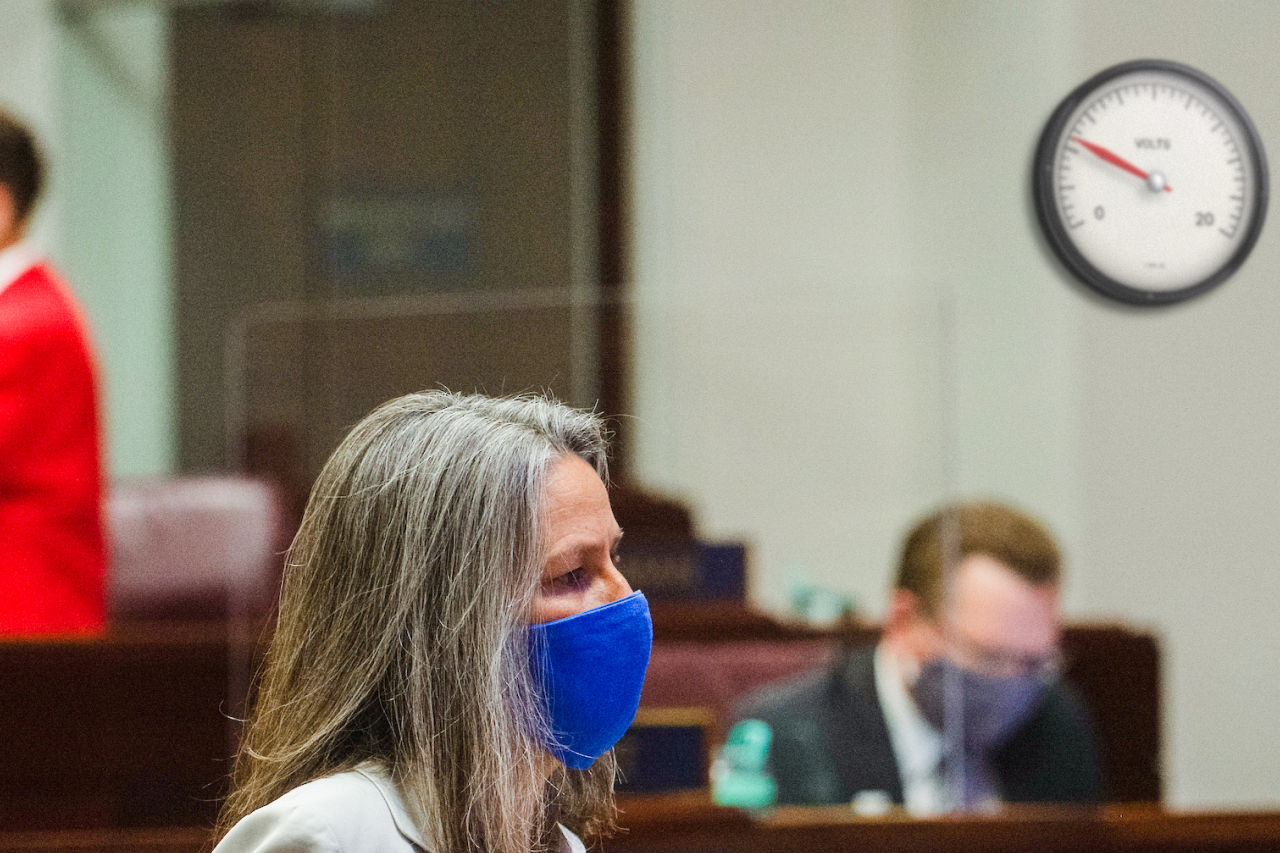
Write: 4.5 V
